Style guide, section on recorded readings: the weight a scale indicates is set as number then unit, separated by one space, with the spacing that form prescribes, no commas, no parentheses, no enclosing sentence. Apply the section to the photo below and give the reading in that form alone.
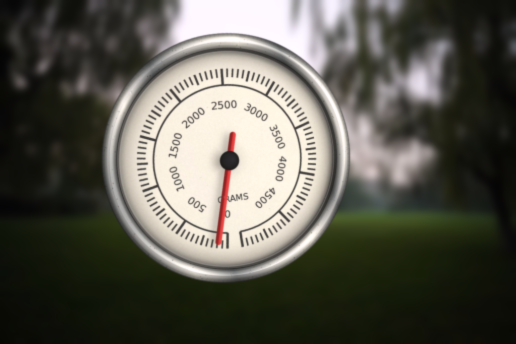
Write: 100 g
